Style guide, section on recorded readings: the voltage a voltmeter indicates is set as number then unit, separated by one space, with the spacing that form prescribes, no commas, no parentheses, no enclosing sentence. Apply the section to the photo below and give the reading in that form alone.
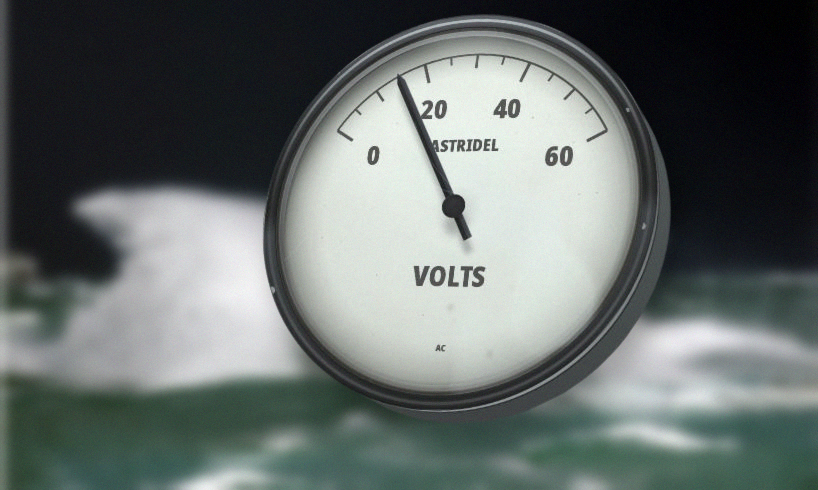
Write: 15 V
